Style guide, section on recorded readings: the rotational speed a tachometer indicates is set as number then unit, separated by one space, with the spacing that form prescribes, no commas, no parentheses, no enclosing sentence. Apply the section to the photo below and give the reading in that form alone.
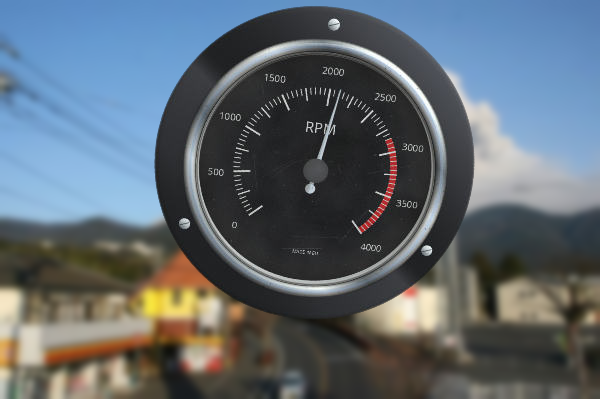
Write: 2100 rpm
